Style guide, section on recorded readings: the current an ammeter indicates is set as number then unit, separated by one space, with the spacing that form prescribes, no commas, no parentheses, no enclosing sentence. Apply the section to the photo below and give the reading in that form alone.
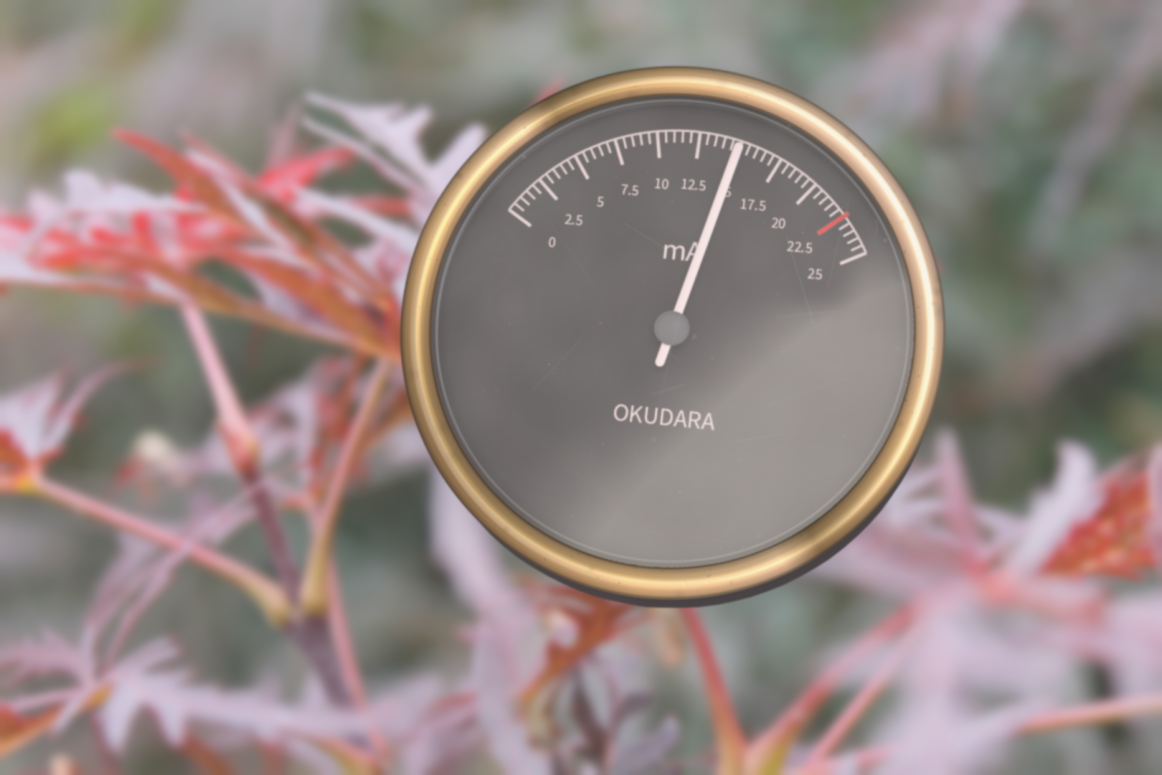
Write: 15 mA
